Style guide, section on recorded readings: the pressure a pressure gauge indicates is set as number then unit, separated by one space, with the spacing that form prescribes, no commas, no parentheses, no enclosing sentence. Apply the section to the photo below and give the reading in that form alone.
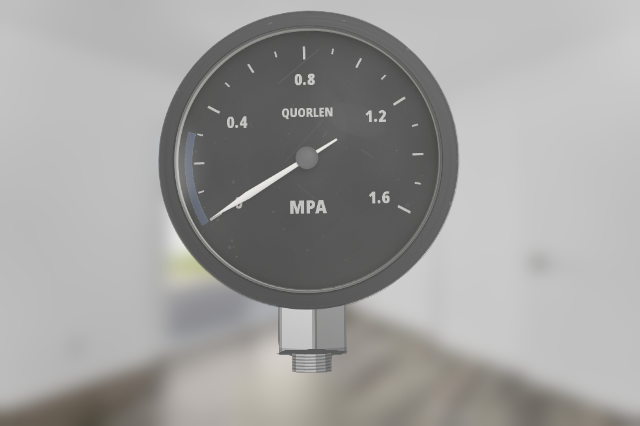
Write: 0 MPa
